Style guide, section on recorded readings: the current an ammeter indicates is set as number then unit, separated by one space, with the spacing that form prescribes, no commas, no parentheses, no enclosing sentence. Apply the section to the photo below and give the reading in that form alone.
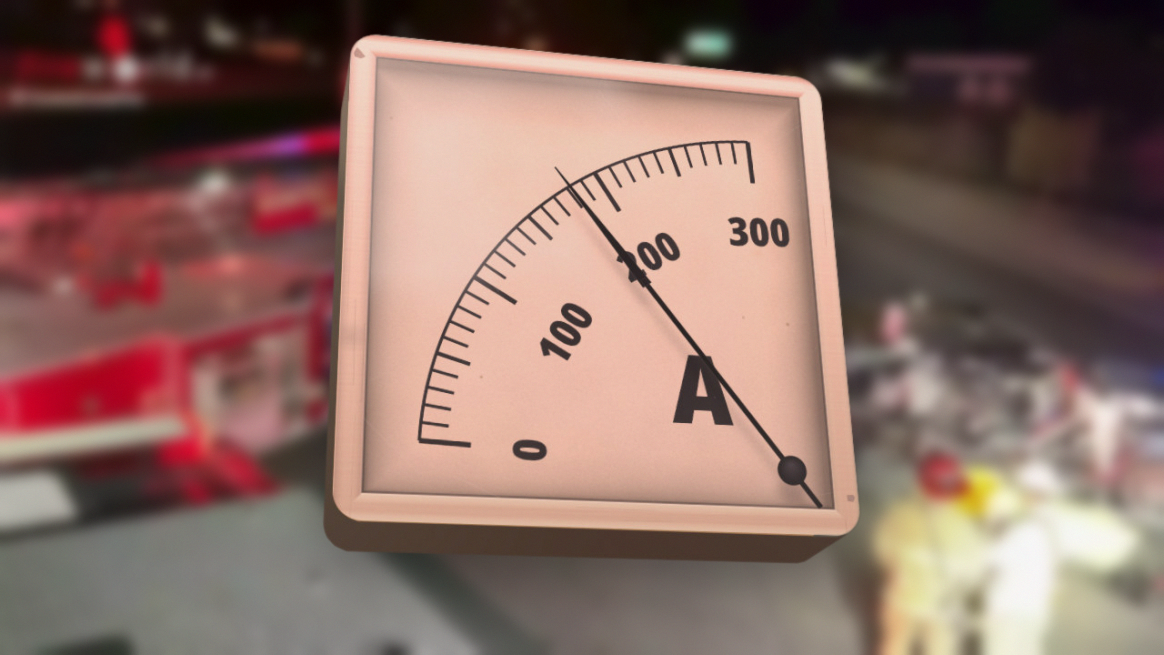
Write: 180 A
